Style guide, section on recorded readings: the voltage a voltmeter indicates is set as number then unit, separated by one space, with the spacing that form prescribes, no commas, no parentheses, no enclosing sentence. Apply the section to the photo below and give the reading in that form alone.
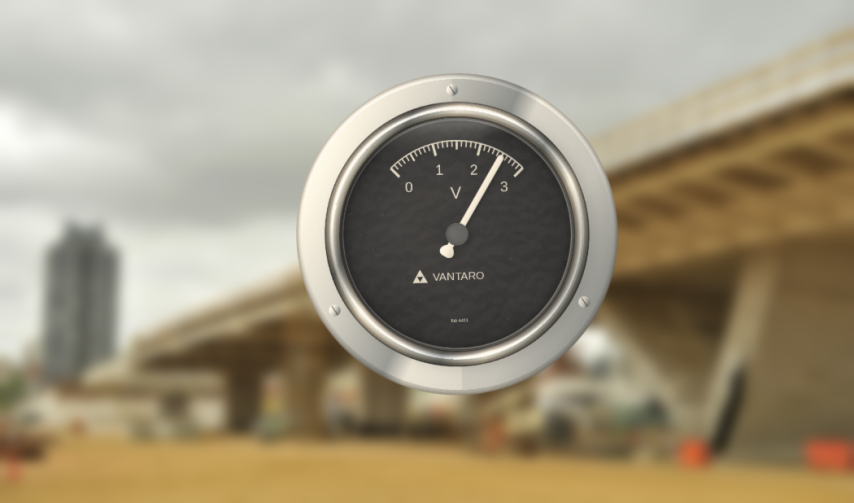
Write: 2.5 V
